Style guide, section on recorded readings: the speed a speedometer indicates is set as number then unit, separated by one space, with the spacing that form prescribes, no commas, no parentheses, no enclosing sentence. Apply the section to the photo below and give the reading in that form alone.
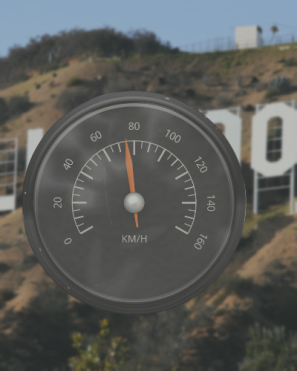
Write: 75 km/h
